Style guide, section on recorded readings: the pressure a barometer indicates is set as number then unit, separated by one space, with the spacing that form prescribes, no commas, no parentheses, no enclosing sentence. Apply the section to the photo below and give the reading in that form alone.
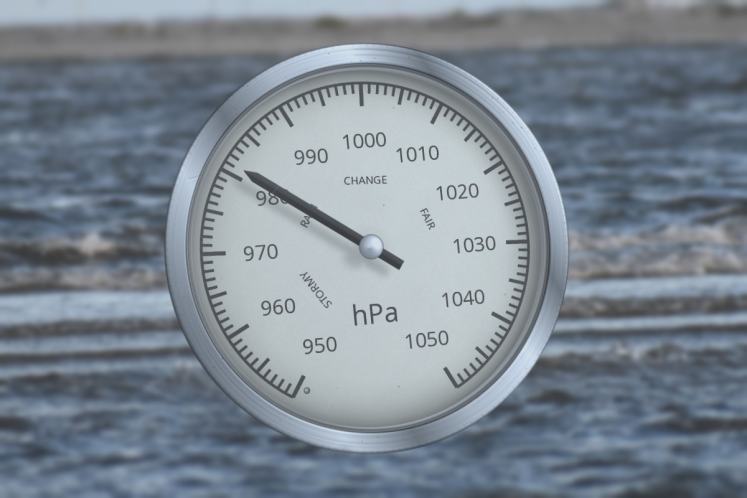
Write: 981 hPa
